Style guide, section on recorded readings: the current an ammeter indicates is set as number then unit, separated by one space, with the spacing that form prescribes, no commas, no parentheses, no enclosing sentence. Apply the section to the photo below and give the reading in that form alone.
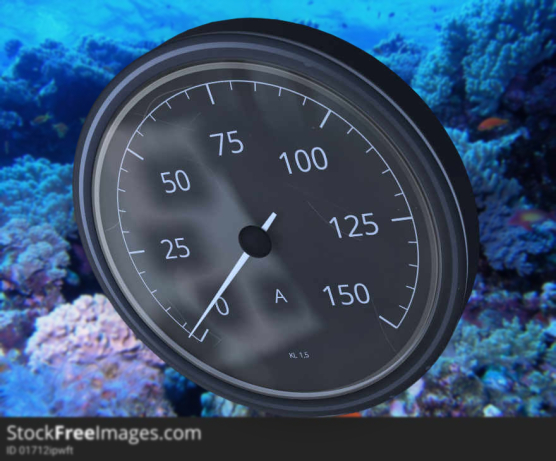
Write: 2.5 A
